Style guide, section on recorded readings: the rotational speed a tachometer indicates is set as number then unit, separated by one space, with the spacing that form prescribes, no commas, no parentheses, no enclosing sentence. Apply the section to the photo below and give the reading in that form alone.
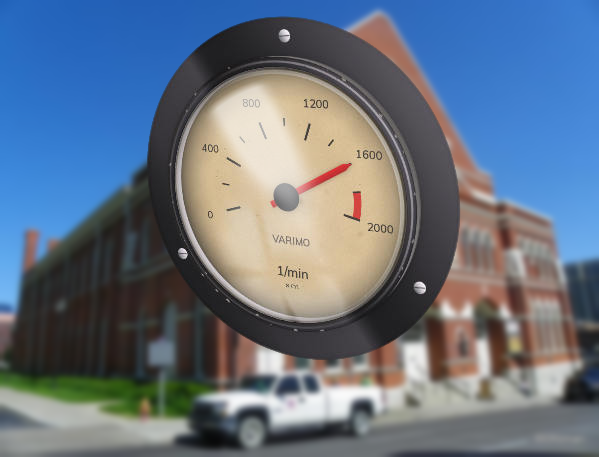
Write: 1600 rpm
